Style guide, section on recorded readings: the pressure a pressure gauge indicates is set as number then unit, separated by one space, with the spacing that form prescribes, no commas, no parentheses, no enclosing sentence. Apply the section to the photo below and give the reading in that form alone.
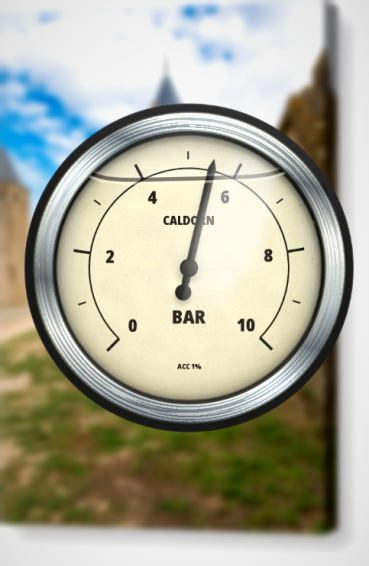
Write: 5.5 bar
